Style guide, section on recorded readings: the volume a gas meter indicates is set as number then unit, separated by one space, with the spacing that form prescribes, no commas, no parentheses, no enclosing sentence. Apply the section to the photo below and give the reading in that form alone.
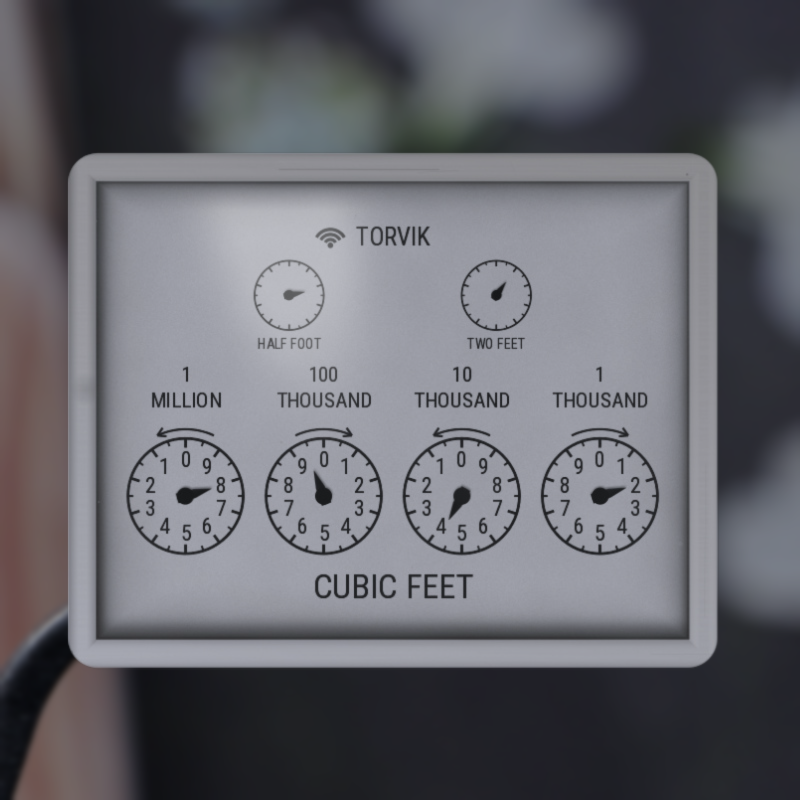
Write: 794200 ft³
